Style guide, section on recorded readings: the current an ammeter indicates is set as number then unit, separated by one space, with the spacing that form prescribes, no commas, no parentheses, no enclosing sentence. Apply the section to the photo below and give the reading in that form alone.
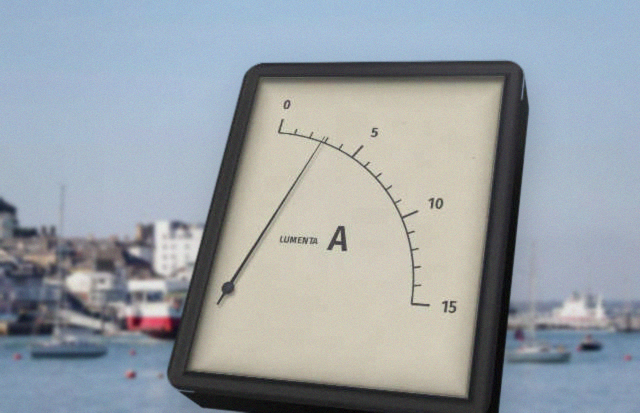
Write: 3 A
